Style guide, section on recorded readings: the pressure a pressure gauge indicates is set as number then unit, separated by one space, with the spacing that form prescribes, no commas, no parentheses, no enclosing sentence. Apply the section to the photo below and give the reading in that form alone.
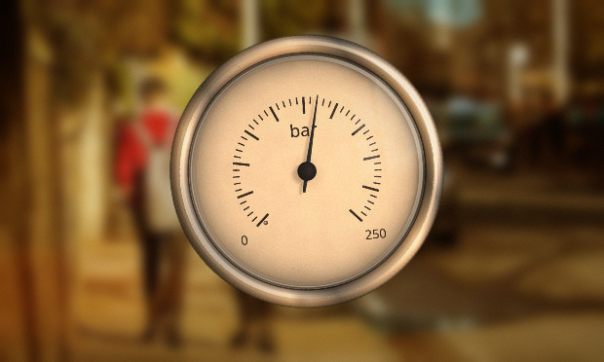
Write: 135 bar
